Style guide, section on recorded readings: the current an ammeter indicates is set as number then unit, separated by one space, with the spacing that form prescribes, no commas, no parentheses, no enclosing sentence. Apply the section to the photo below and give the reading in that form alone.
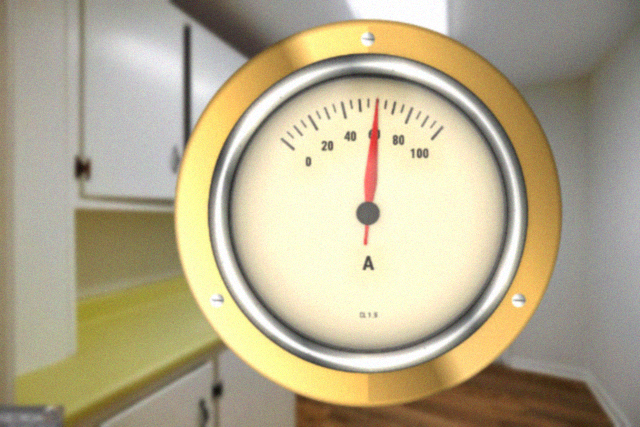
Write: 60 A
